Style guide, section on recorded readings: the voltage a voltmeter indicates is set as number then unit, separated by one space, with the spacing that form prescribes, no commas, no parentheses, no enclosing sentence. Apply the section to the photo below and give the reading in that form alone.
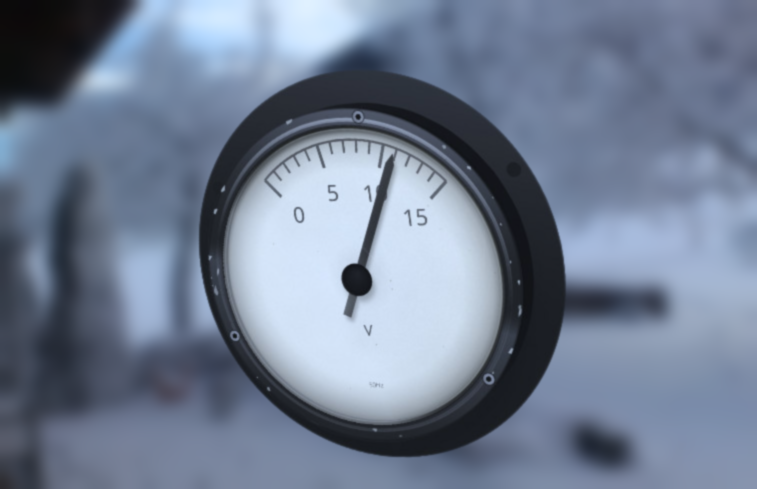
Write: 11 V
